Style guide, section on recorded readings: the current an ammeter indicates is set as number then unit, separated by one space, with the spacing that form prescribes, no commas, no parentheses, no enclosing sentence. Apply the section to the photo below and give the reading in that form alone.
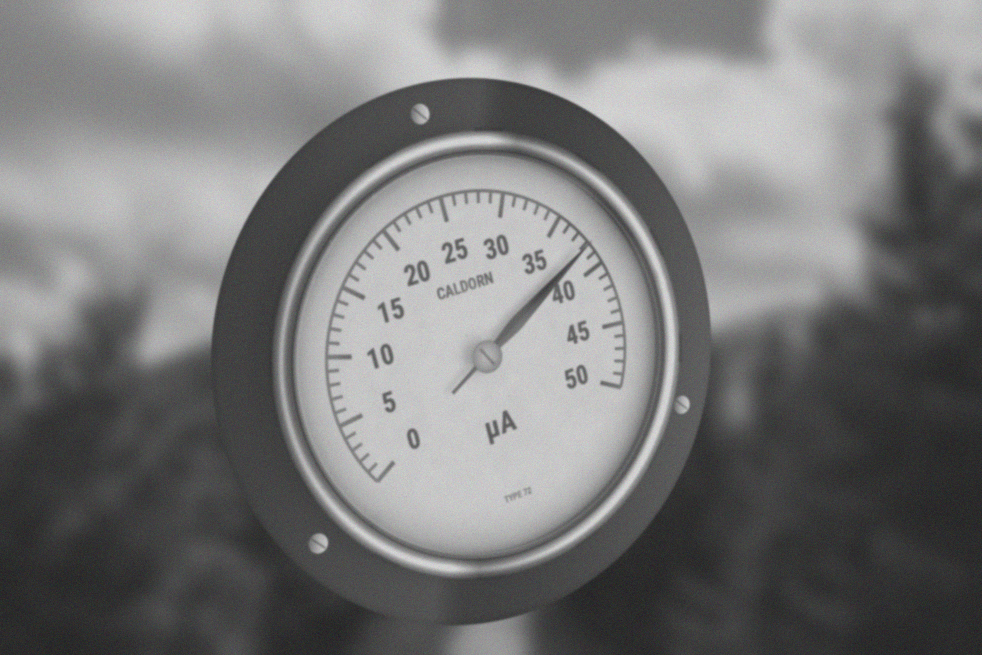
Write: 38 µA
